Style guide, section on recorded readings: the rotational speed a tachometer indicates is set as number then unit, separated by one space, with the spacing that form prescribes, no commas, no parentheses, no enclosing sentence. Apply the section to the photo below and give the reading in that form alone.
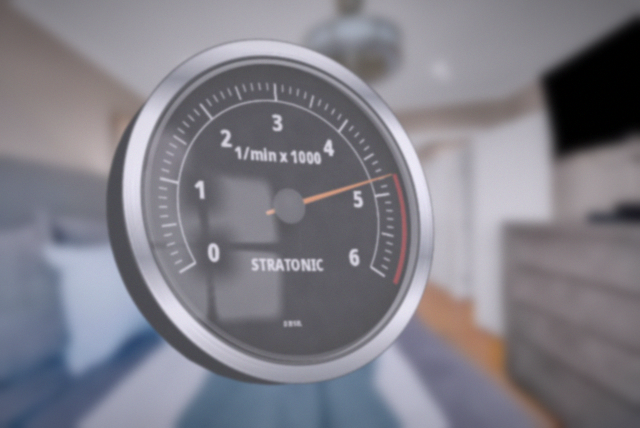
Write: 4800 rpm
